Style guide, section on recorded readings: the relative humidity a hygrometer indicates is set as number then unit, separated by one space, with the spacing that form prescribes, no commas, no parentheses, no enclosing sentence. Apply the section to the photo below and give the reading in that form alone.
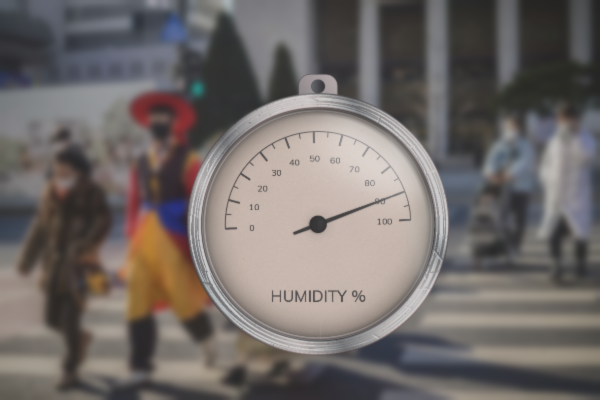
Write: 90 %
